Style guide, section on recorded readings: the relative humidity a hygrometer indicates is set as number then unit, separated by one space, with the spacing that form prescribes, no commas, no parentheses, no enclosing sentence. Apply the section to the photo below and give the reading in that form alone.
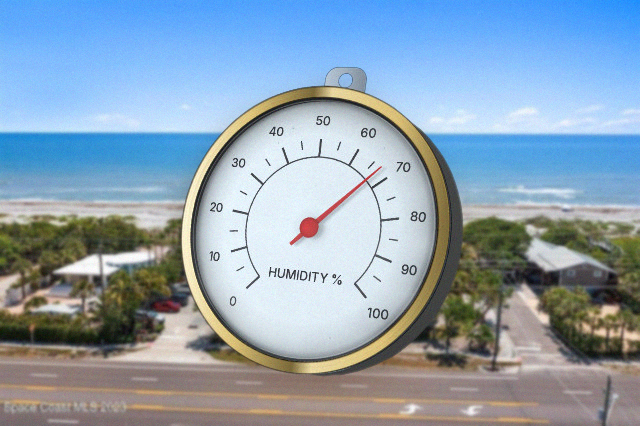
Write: 67.5 %
